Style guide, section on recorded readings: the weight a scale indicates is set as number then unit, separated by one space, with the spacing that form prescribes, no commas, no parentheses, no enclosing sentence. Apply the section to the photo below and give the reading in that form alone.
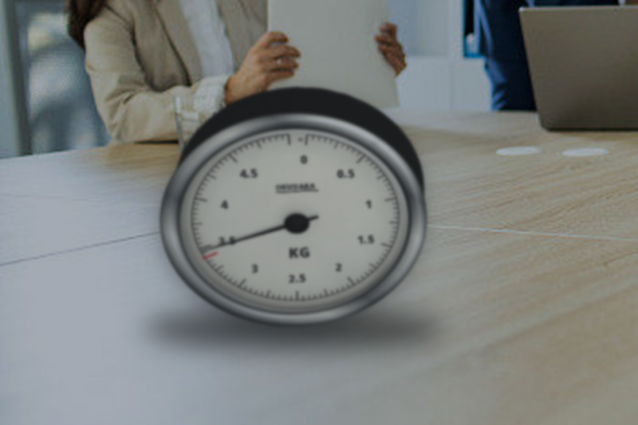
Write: 3.5 kg
